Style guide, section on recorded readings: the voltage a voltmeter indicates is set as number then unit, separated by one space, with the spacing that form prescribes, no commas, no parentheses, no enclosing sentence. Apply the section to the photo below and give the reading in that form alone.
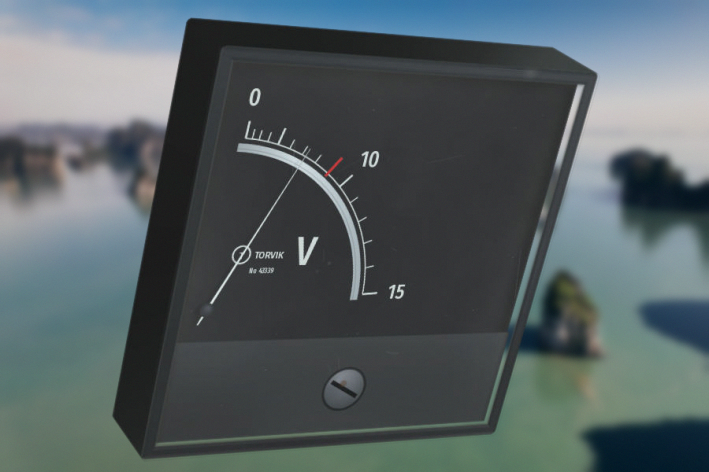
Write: 7 V
